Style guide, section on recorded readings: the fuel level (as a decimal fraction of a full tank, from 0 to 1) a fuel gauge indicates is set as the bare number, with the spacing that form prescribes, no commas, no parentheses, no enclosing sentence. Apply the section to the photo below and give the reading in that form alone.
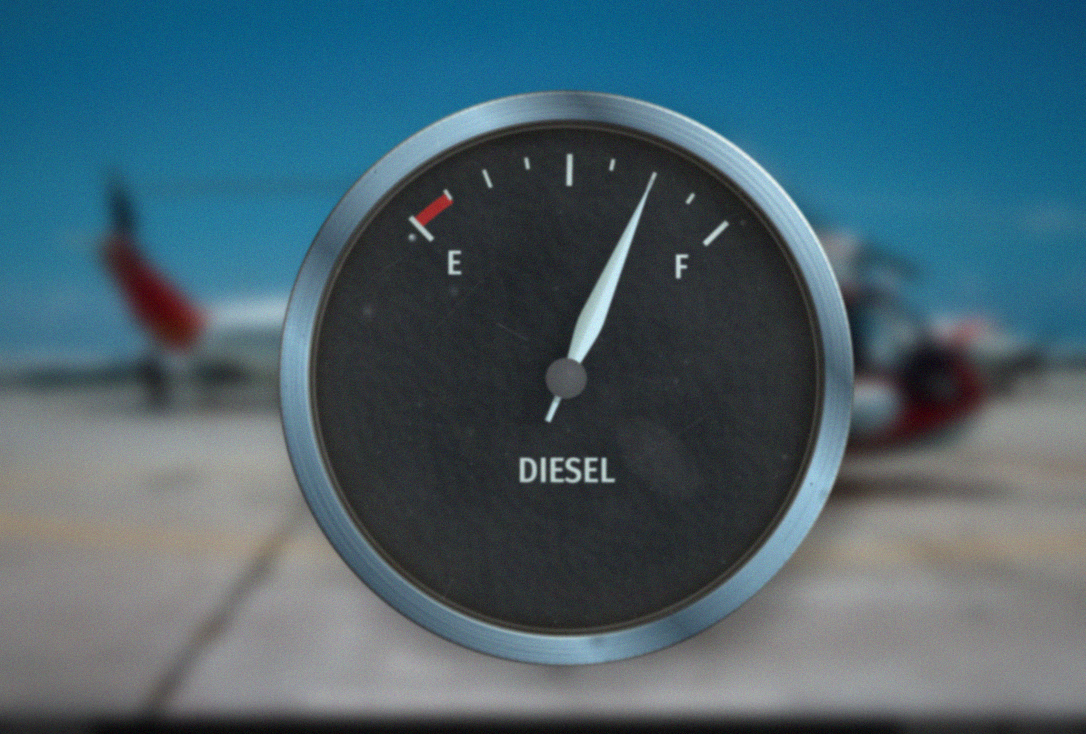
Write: 0.75
